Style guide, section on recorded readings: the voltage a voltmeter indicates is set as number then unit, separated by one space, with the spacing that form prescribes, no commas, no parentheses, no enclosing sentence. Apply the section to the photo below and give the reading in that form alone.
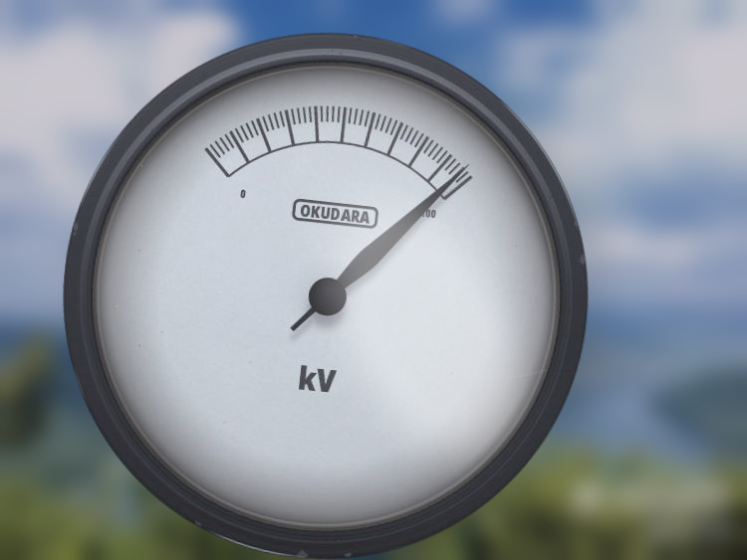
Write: 96 kV
